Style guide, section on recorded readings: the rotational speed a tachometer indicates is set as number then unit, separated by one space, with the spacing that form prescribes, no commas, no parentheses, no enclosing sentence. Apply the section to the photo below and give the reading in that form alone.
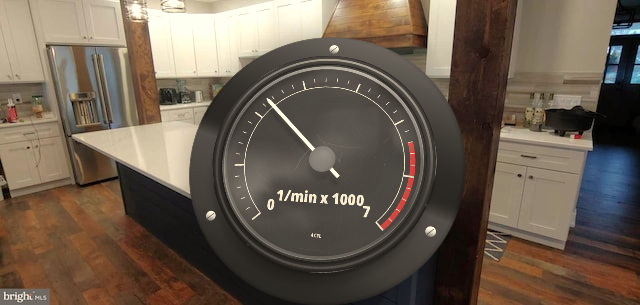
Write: 2300 rpm
